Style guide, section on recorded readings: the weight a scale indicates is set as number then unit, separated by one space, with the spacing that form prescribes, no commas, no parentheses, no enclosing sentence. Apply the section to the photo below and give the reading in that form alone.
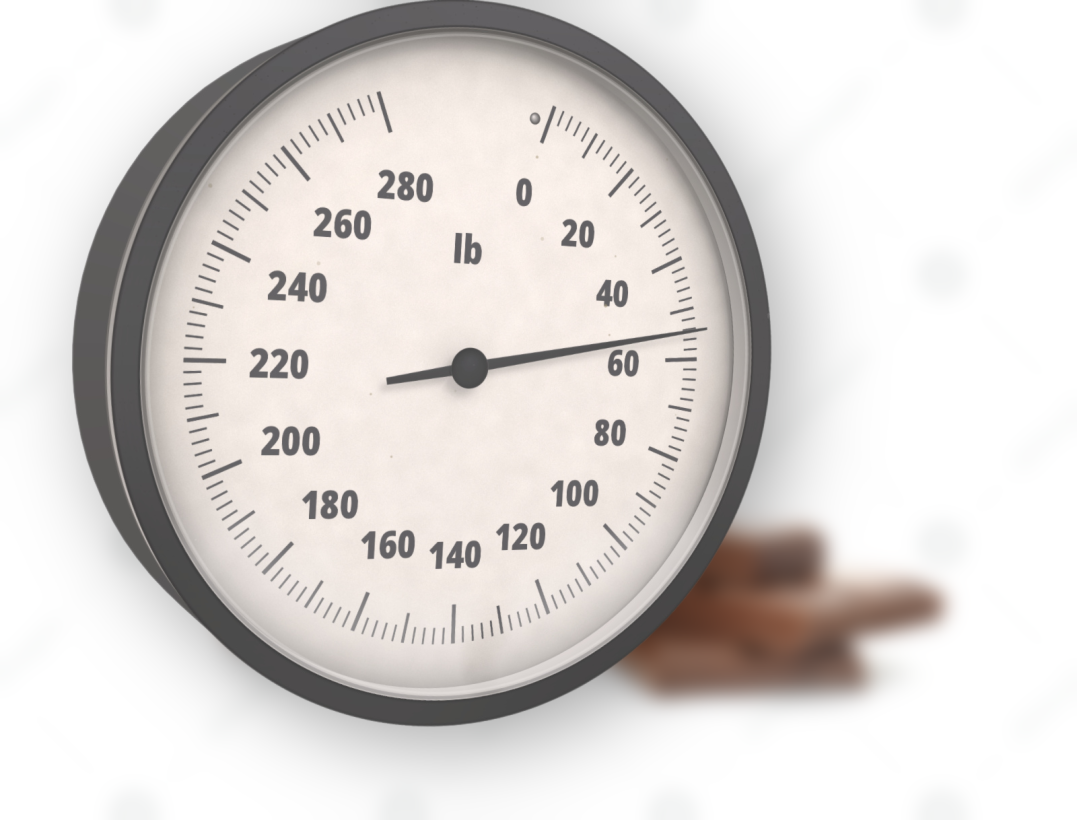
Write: 54 lb
